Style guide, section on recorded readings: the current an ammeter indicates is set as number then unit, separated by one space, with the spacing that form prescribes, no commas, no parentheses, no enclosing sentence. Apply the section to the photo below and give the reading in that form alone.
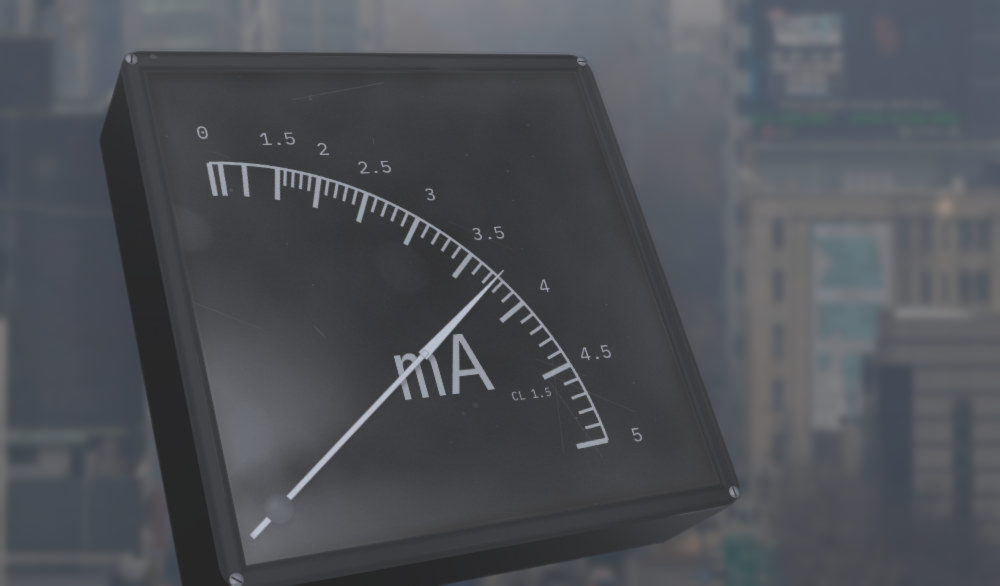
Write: 3.75 mA
